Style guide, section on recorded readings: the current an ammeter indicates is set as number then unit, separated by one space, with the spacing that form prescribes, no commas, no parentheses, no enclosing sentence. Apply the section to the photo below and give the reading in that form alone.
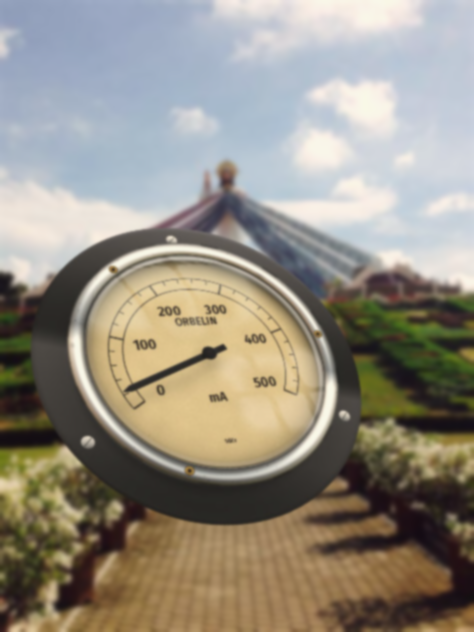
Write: 20 mA
